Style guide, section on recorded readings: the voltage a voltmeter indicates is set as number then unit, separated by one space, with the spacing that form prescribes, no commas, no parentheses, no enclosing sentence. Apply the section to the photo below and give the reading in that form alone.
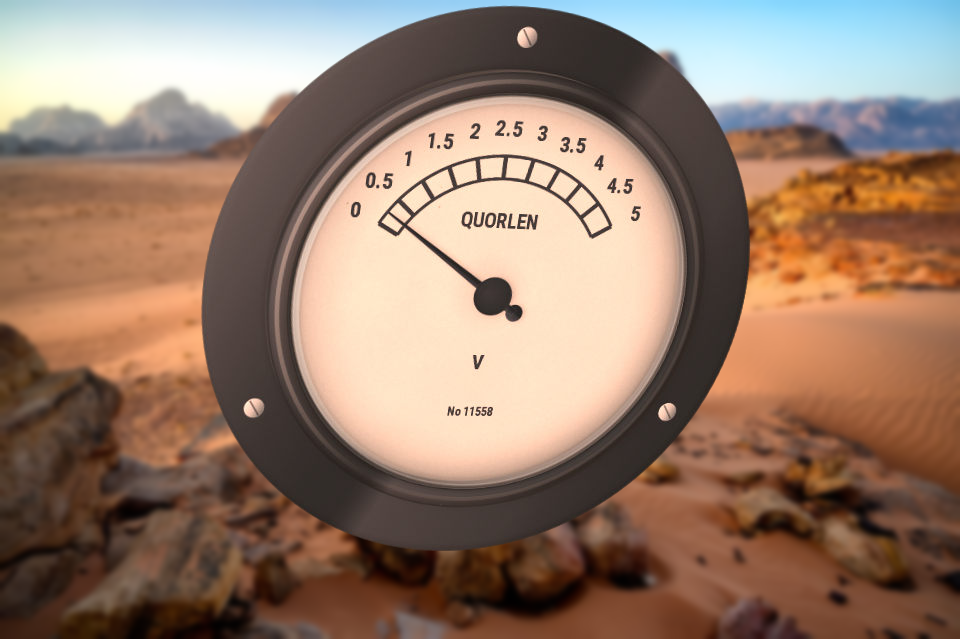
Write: 0.25 V
